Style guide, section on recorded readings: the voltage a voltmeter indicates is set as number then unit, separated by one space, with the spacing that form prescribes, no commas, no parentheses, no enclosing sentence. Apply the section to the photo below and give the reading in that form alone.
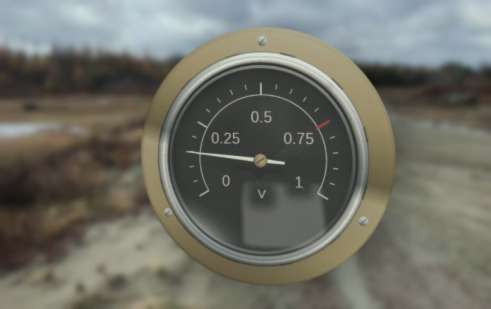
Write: 0.15 V
